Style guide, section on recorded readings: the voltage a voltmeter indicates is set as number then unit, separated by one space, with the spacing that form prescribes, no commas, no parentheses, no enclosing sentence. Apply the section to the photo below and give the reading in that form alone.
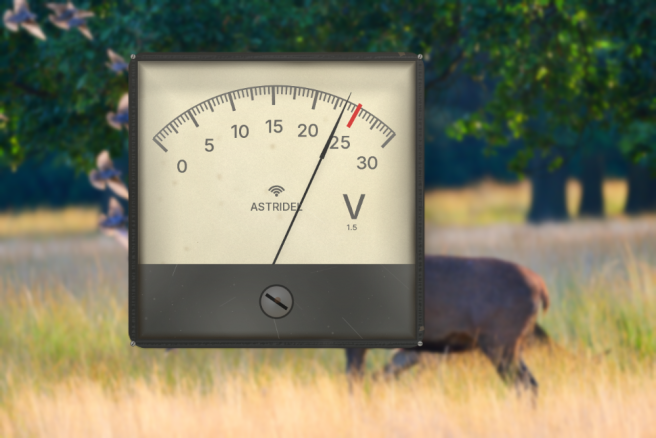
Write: 23.5 V
